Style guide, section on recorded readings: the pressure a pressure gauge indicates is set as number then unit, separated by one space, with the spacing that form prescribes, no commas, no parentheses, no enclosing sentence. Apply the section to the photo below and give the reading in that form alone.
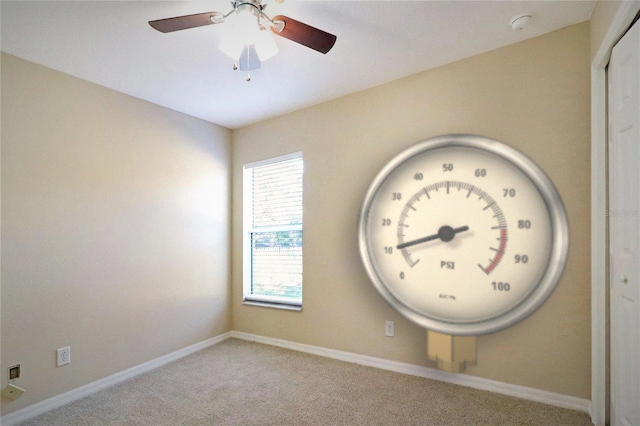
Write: 10 psi
